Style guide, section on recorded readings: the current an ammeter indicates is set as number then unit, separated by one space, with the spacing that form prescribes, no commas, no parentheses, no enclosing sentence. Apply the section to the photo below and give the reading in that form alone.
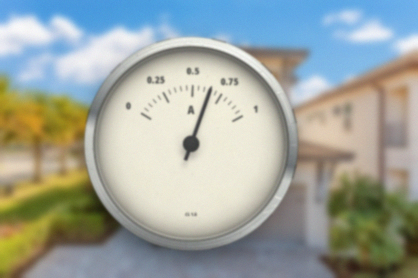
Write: 0.65 A
